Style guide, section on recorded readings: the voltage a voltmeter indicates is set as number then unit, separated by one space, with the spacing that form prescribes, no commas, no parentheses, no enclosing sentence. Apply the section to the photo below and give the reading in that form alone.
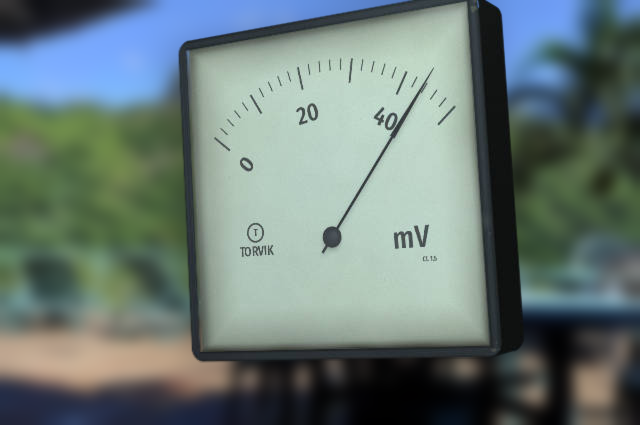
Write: 44 mV
